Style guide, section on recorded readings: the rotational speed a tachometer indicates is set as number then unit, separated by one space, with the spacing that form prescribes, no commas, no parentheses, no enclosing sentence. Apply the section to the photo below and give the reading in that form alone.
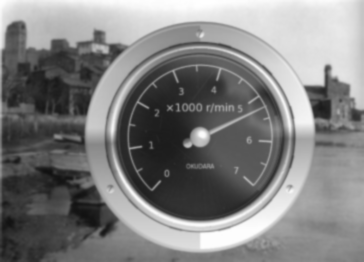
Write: 5250 rpm
